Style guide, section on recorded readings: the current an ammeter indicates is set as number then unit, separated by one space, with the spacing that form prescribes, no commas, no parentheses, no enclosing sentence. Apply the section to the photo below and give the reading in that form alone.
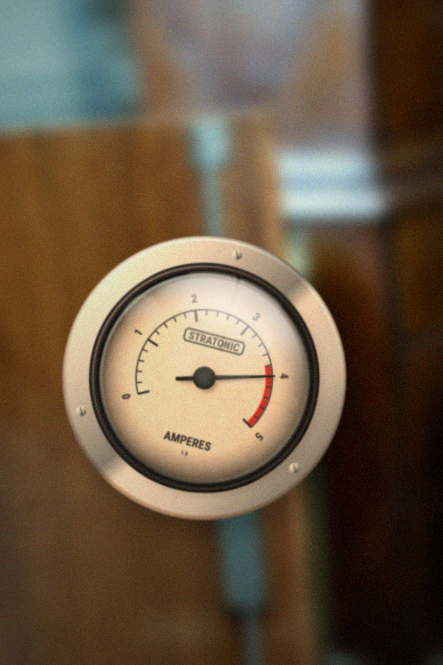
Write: 4 A
